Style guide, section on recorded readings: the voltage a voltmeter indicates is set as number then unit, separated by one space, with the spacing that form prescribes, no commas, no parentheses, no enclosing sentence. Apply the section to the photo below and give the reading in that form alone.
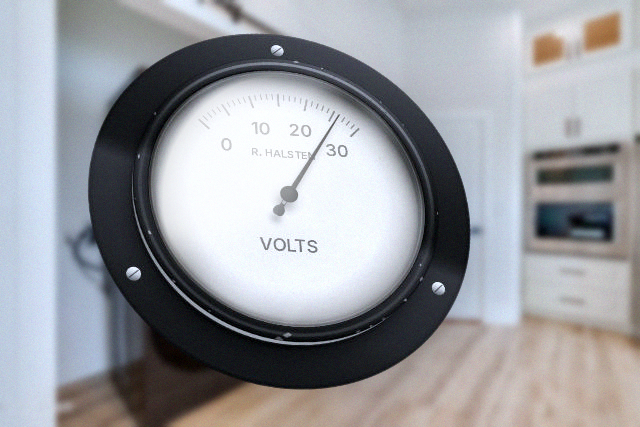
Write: 26 V
